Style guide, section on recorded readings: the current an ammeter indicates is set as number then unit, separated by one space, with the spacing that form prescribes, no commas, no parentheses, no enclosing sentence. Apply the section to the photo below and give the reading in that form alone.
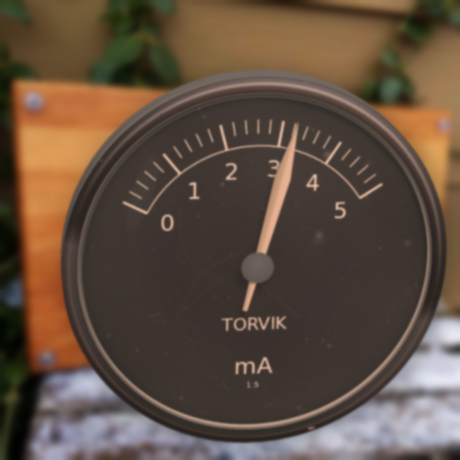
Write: 3.2 mA
